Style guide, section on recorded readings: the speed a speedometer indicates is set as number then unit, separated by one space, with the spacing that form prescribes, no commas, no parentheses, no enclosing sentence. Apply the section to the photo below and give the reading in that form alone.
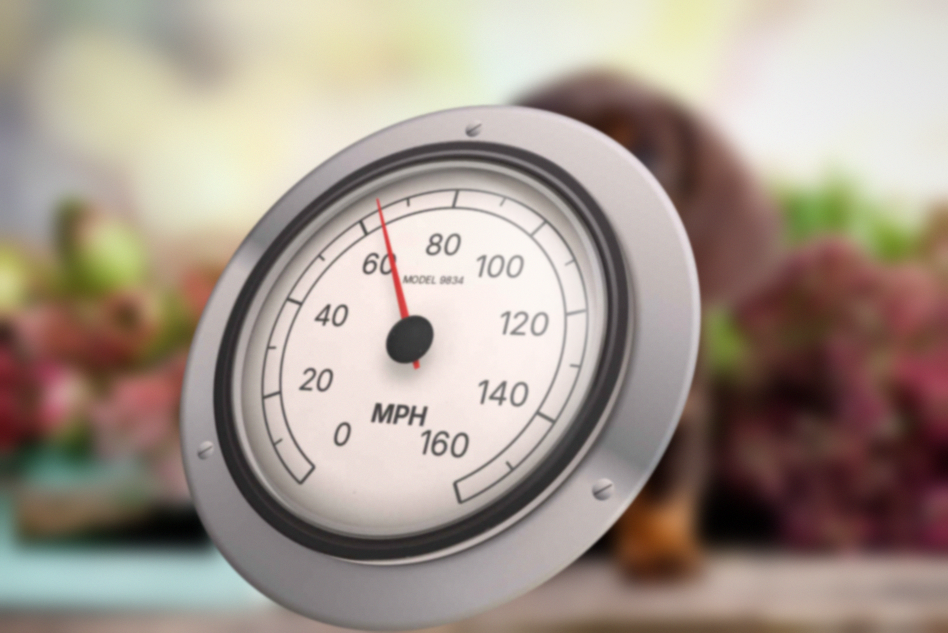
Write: 65 mph
